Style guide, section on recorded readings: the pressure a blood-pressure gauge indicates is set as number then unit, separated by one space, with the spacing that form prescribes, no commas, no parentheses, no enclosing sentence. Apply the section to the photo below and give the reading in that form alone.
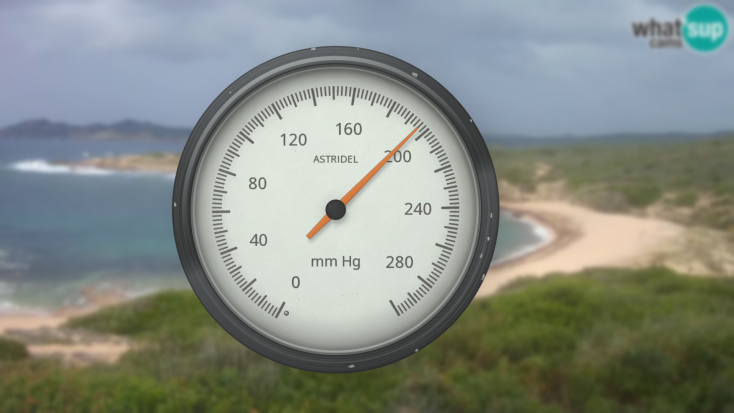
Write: 196 mmHg
